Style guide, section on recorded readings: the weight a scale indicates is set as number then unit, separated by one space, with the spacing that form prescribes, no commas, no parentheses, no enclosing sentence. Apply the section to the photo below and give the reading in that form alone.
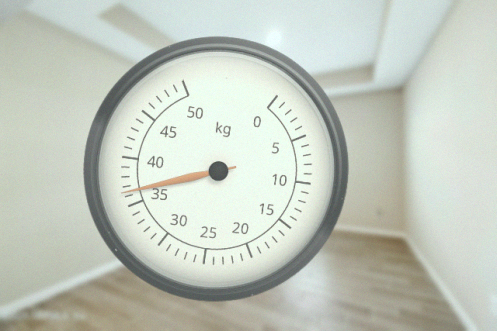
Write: 36.5 kg
